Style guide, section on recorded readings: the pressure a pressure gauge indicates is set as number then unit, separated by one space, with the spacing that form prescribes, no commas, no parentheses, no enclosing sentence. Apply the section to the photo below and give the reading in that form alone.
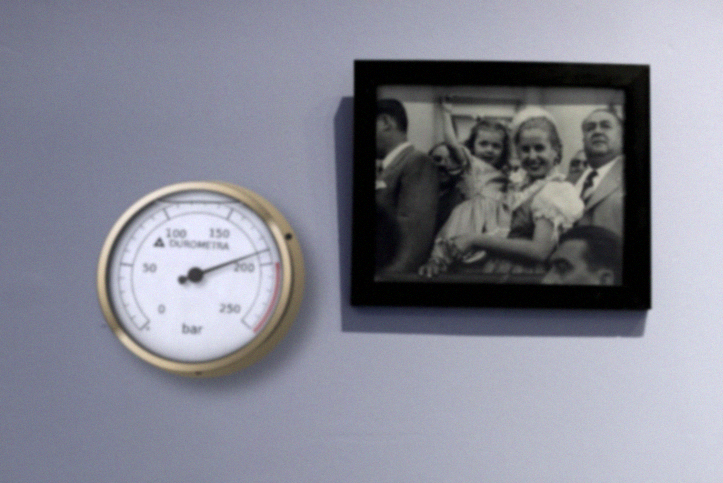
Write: 190 bar
